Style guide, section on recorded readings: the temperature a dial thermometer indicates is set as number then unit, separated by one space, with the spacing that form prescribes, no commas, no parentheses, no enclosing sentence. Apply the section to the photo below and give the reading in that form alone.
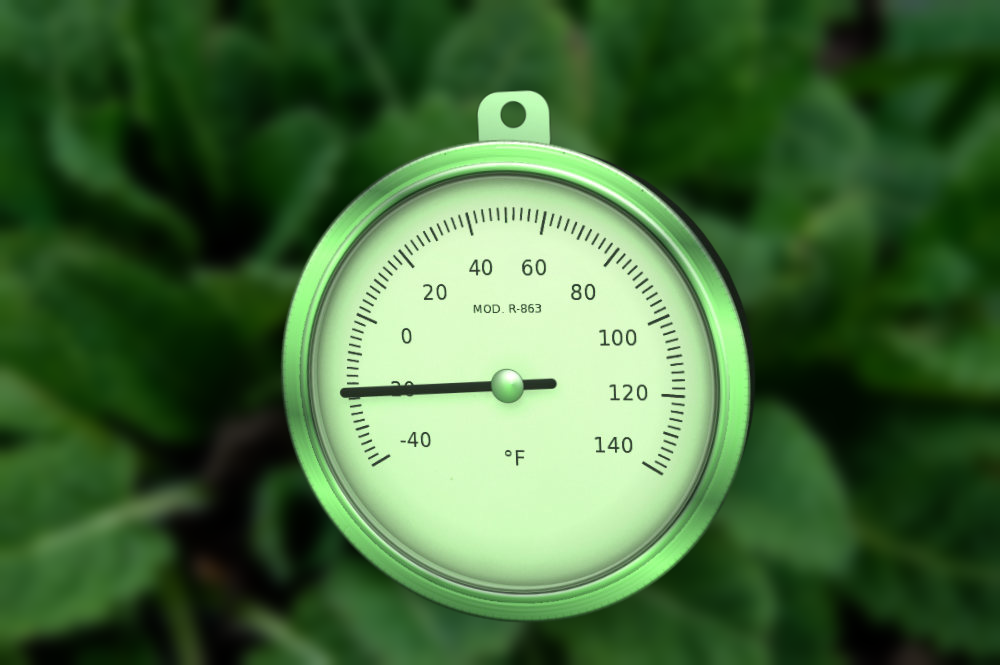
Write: -20 °F
